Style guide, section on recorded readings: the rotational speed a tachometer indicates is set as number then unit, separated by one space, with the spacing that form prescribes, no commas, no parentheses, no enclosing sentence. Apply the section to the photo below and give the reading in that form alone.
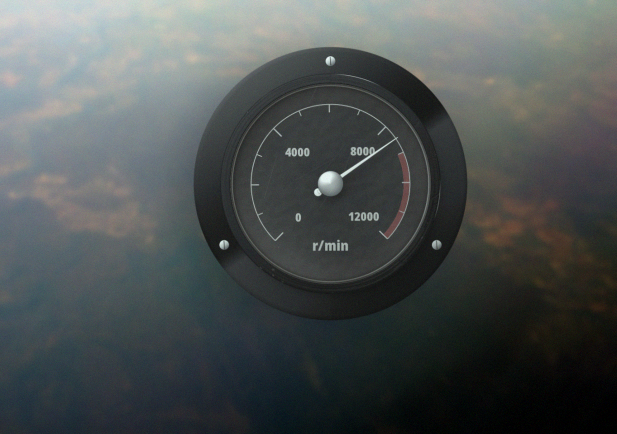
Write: 8500 rpm
